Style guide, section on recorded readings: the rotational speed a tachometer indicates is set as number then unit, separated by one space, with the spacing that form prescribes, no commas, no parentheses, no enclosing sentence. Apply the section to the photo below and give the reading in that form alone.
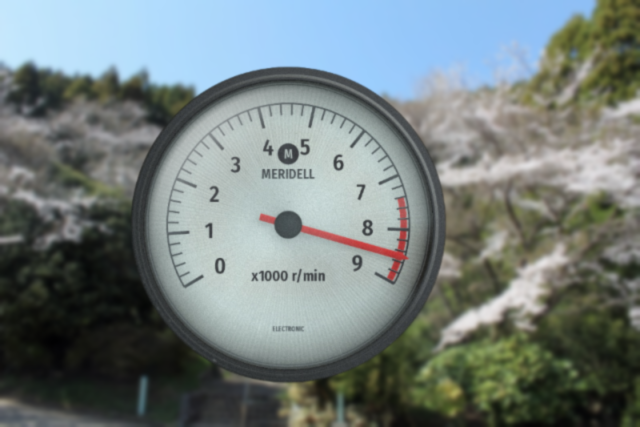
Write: 8500 rpm
